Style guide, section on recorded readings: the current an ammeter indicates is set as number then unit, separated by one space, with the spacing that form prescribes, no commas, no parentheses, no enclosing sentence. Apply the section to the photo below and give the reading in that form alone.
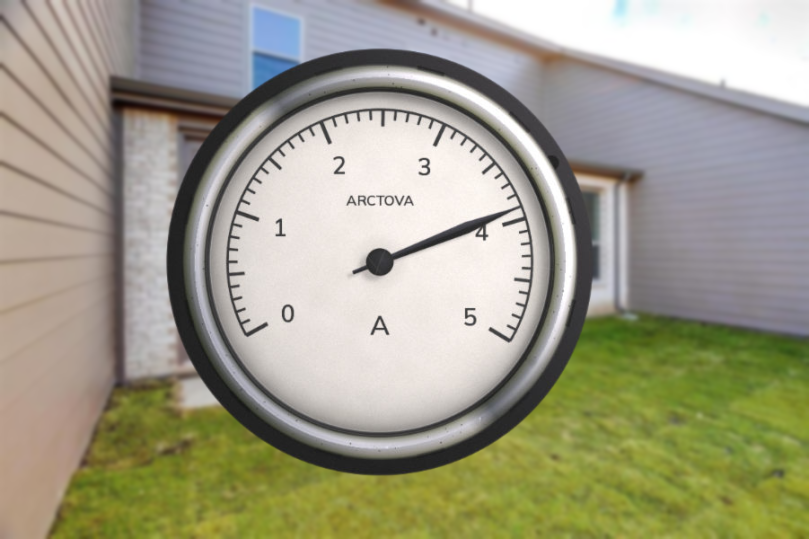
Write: 3.9 A
